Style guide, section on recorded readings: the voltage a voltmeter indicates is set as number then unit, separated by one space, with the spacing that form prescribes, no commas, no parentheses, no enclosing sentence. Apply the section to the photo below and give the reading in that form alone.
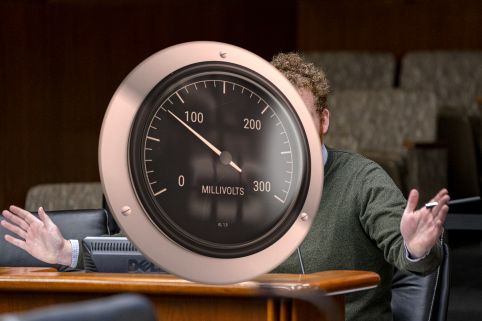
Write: 80 mV
